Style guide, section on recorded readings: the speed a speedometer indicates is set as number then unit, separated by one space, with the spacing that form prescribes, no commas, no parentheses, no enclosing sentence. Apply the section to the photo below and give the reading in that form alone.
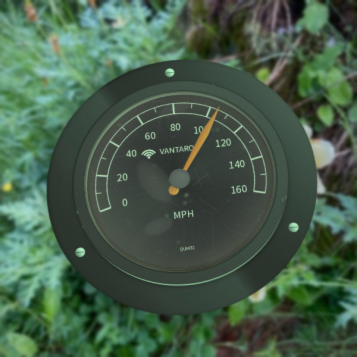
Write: 105 mph
